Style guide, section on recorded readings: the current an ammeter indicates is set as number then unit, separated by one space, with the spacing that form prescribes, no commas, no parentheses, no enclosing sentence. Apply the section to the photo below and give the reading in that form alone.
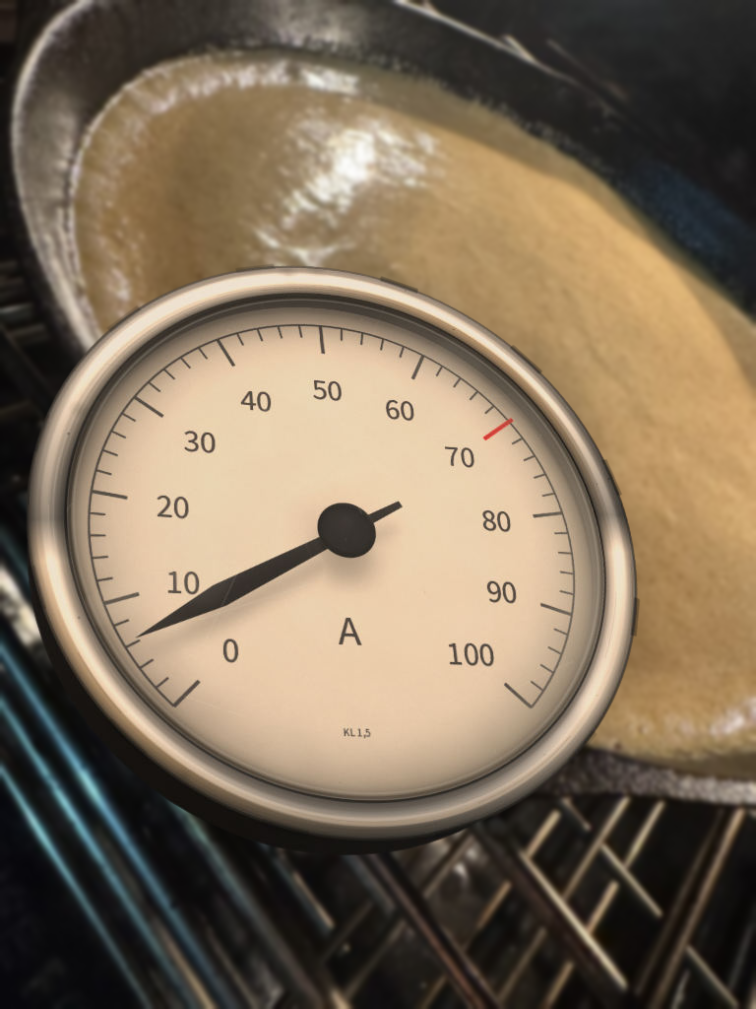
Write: 6 A
